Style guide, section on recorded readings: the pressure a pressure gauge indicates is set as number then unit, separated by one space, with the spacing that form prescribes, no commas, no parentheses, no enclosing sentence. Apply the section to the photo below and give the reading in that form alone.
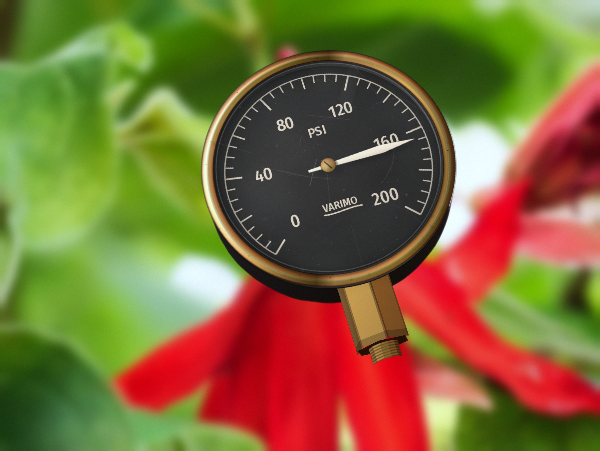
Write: 165 psi
